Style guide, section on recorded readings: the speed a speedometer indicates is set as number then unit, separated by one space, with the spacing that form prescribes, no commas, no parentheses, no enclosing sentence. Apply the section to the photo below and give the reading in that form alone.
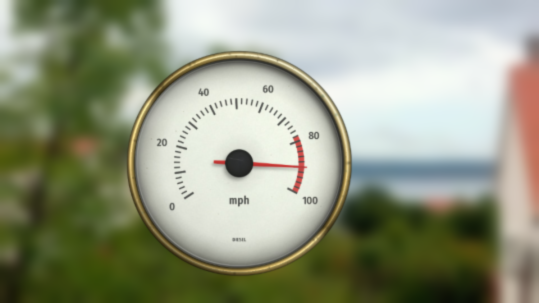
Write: 90 mph
